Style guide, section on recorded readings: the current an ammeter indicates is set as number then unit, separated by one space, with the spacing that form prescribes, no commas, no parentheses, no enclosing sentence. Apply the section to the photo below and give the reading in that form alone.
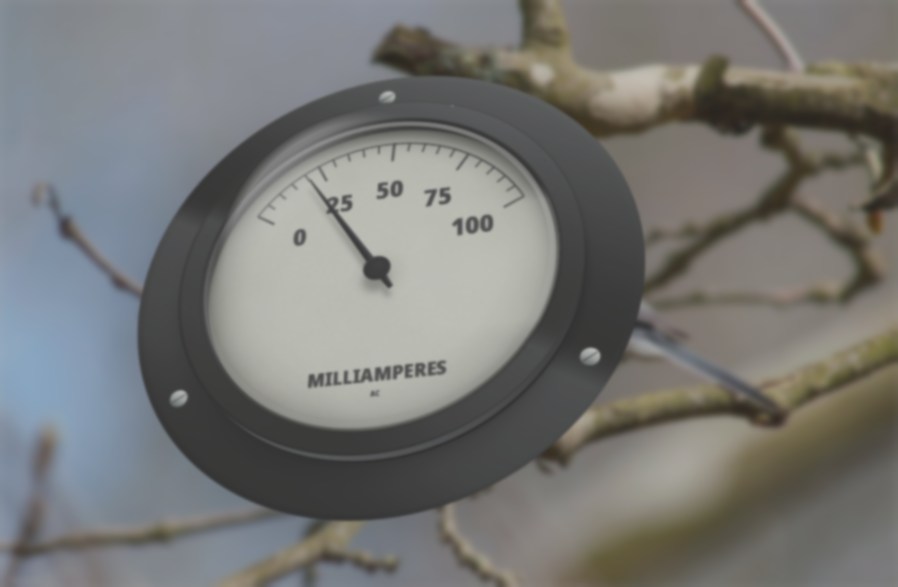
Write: 20 mA
